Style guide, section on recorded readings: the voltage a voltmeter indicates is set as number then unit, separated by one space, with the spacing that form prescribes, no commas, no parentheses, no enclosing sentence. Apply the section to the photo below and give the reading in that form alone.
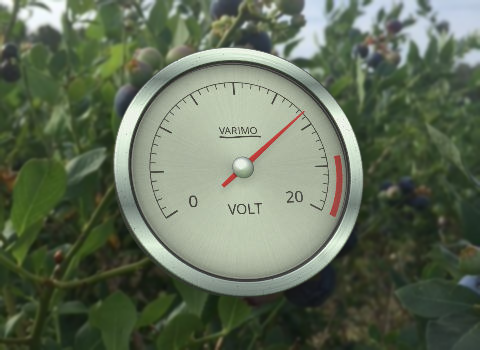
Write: 14.25 V
